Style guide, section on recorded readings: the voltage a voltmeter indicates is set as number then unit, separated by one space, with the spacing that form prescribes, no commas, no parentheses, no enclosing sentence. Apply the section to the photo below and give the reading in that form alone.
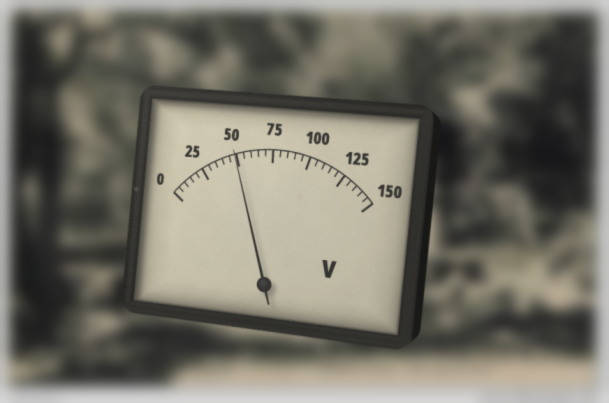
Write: 50 V
